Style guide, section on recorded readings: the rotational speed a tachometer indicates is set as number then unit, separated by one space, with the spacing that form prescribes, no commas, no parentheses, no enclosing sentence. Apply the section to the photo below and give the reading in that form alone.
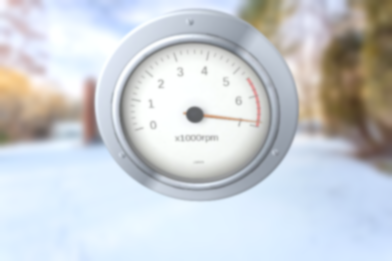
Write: 6800 rpm
